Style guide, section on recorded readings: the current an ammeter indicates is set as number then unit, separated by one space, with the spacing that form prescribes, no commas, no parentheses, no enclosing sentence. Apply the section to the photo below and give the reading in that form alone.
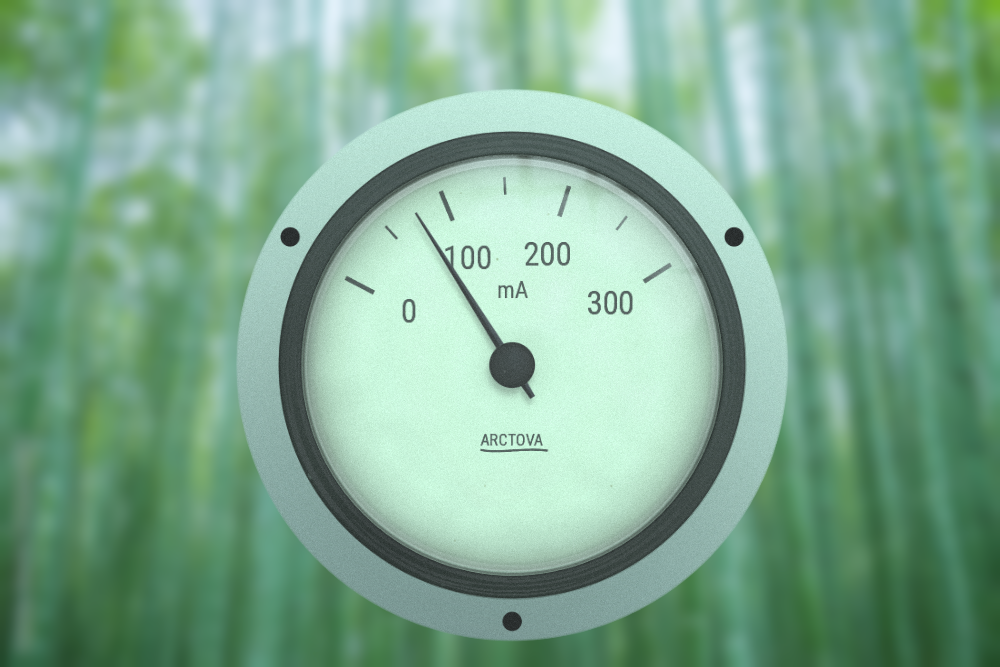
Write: 75 mA
